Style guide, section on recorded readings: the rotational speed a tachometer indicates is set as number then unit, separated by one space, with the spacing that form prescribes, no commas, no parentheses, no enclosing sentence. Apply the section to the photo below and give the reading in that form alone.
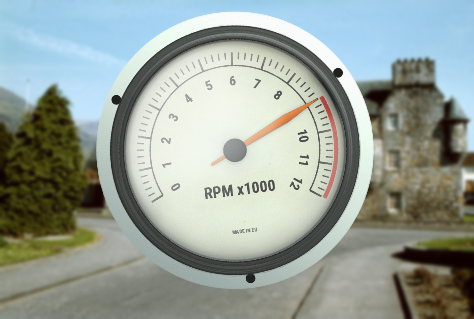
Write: 9000 rpm
